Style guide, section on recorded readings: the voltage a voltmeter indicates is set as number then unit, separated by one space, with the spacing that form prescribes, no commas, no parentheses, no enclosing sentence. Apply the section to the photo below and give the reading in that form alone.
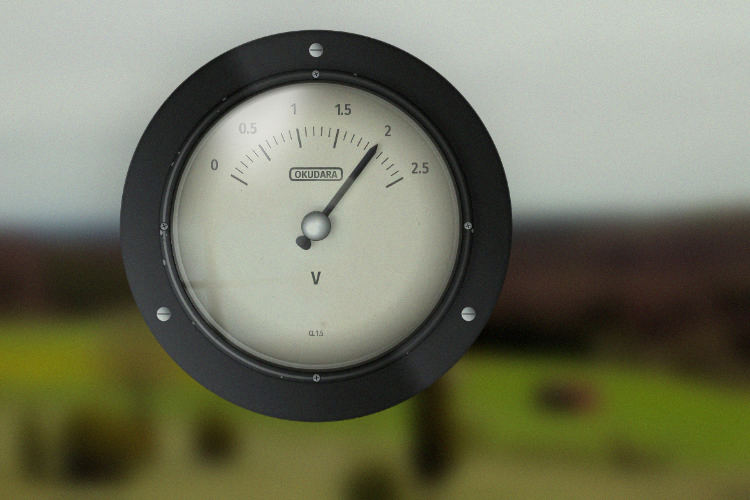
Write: 2 V
